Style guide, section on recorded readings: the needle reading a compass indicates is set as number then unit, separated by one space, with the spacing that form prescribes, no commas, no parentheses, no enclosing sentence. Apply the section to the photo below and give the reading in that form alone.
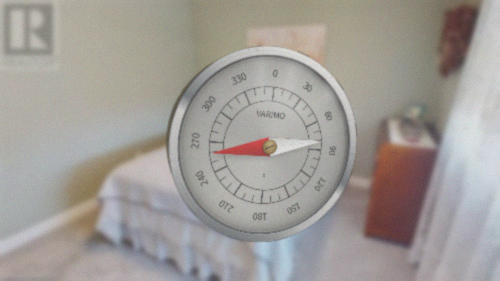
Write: 260 °
